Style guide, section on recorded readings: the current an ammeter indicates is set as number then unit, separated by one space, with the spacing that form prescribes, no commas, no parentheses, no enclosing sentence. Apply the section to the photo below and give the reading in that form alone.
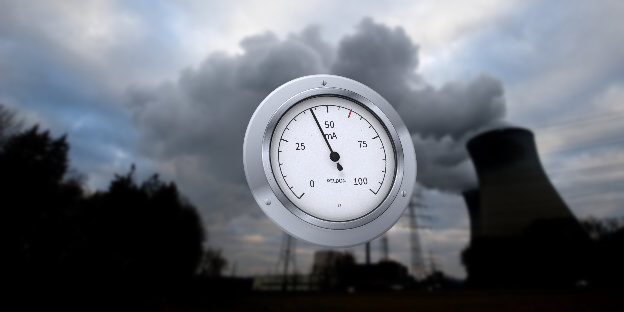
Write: 42.5 mA
